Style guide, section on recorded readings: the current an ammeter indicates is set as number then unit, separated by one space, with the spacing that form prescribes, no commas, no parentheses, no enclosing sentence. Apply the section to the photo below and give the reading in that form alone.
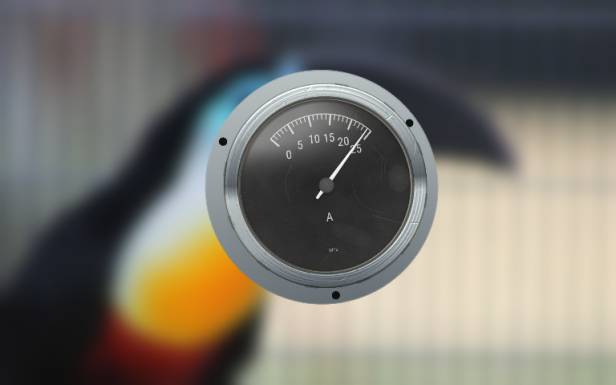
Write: 24 A
